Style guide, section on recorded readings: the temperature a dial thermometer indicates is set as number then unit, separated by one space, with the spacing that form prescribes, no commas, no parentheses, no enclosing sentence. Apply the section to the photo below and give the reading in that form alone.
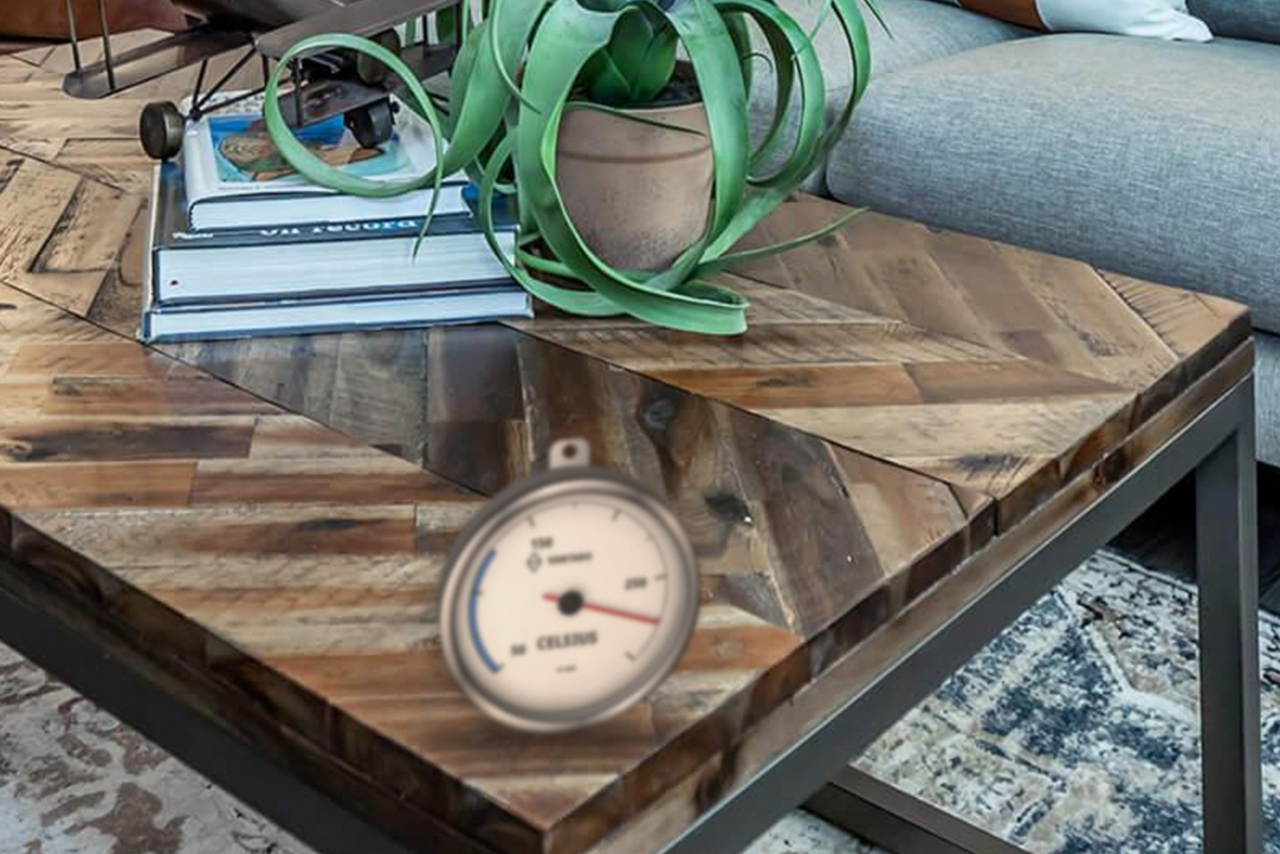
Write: 275 °C
